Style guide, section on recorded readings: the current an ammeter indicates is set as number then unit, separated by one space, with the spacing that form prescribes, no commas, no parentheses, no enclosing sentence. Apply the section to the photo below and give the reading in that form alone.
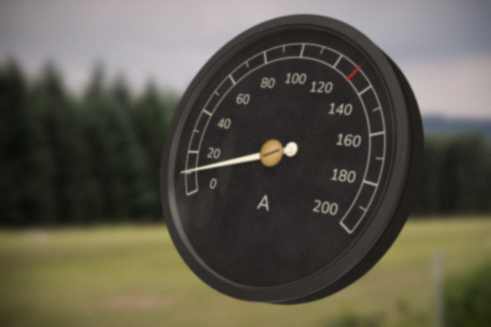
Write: 10 A
